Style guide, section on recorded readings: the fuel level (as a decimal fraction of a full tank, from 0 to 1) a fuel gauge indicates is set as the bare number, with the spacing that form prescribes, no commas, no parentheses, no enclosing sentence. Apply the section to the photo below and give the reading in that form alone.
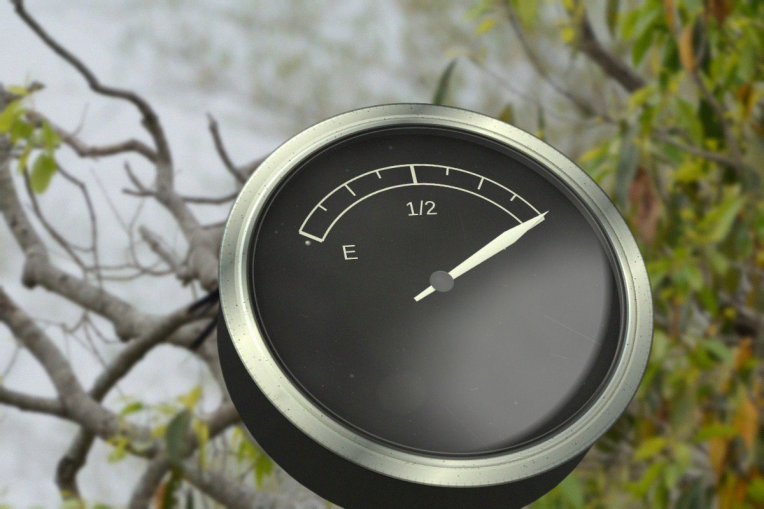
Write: 1
